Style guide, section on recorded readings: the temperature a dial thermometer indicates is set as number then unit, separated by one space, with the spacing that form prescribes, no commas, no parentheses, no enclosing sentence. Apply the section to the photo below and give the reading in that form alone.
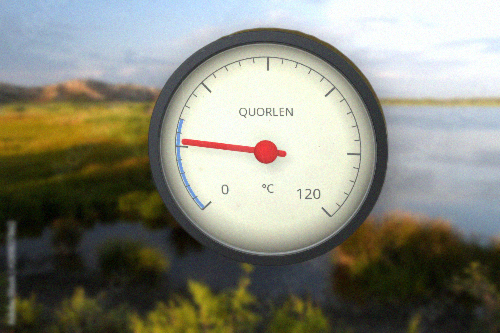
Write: 22 °C
